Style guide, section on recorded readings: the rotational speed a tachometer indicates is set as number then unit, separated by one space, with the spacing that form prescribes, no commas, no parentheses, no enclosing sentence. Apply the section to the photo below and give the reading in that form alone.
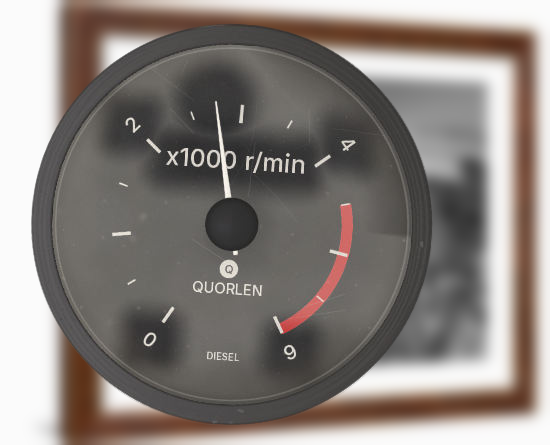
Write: 2750 rpm
